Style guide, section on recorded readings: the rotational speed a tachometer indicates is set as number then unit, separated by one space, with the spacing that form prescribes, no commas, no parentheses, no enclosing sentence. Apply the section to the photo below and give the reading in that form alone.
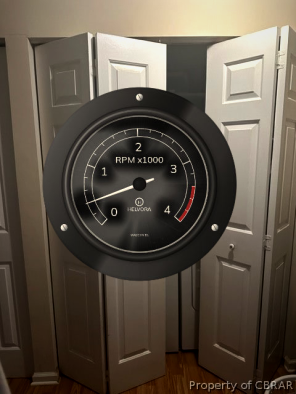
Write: 400 rpm
